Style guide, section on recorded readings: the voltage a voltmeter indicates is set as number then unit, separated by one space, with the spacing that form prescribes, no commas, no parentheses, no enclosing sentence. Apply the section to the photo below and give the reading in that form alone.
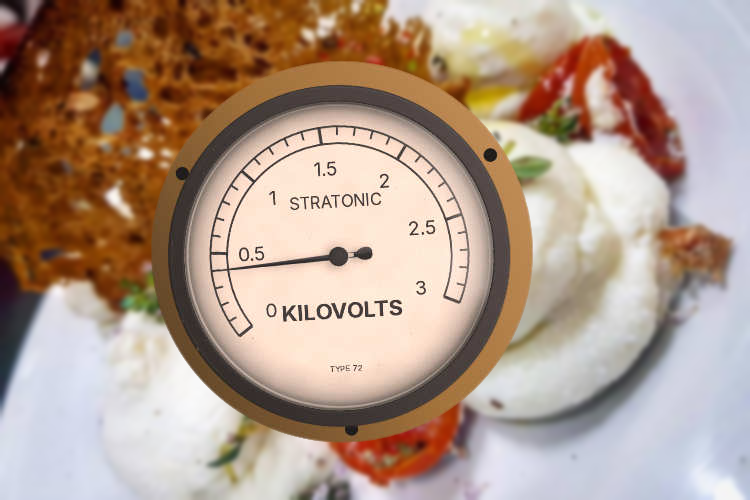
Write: 0.4 kV
